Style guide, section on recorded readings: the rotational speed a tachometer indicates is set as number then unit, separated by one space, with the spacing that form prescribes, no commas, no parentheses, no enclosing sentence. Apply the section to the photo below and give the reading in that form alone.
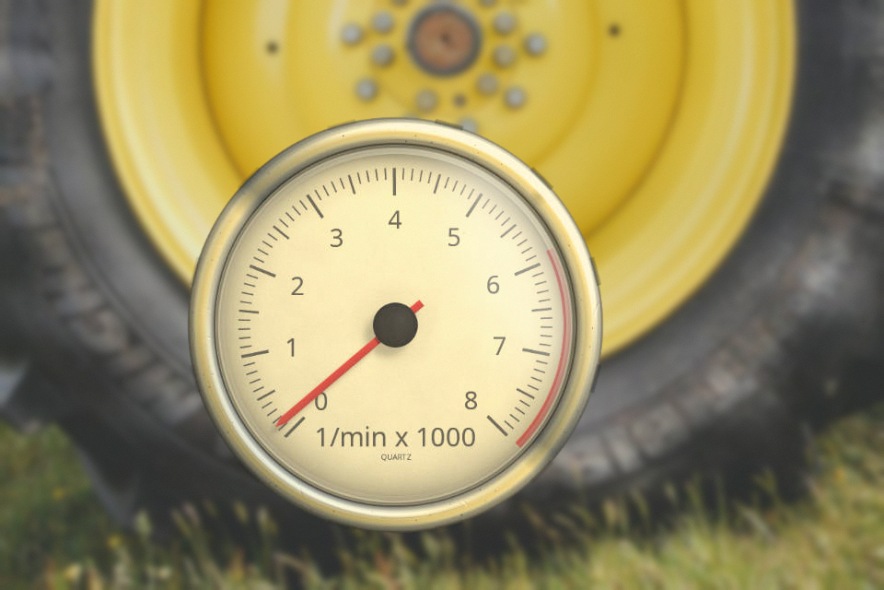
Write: 150 rpm
